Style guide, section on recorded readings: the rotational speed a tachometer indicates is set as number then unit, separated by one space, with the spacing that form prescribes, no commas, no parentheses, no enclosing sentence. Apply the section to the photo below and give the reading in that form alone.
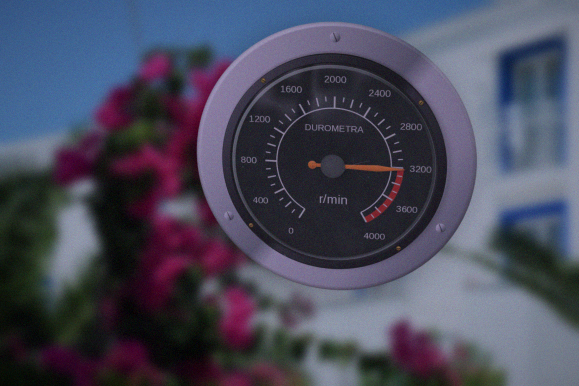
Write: 3200 rpm
